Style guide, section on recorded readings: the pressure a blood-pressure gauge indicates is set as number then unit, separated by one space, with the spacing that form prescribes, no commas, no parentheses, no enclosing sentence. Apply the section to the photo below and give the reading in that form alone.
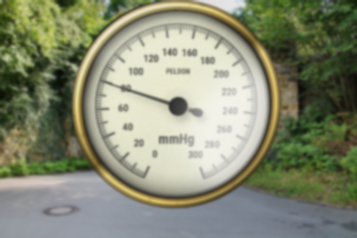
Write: 80 mmHg
